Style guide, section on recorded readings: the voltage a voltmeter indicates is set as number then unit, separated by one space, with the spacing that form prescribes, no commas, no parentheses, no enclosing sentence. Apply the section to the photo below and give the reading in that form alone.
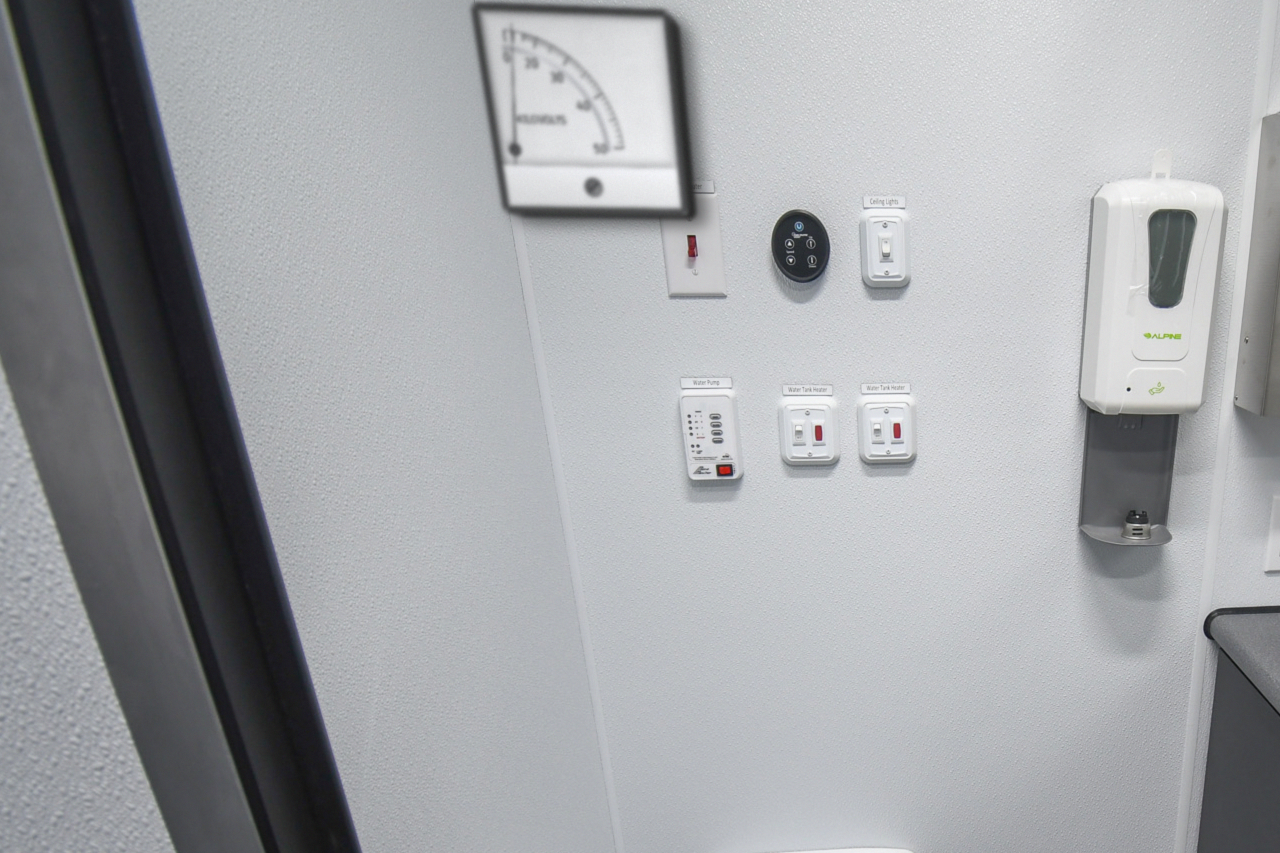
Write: 10 kV
